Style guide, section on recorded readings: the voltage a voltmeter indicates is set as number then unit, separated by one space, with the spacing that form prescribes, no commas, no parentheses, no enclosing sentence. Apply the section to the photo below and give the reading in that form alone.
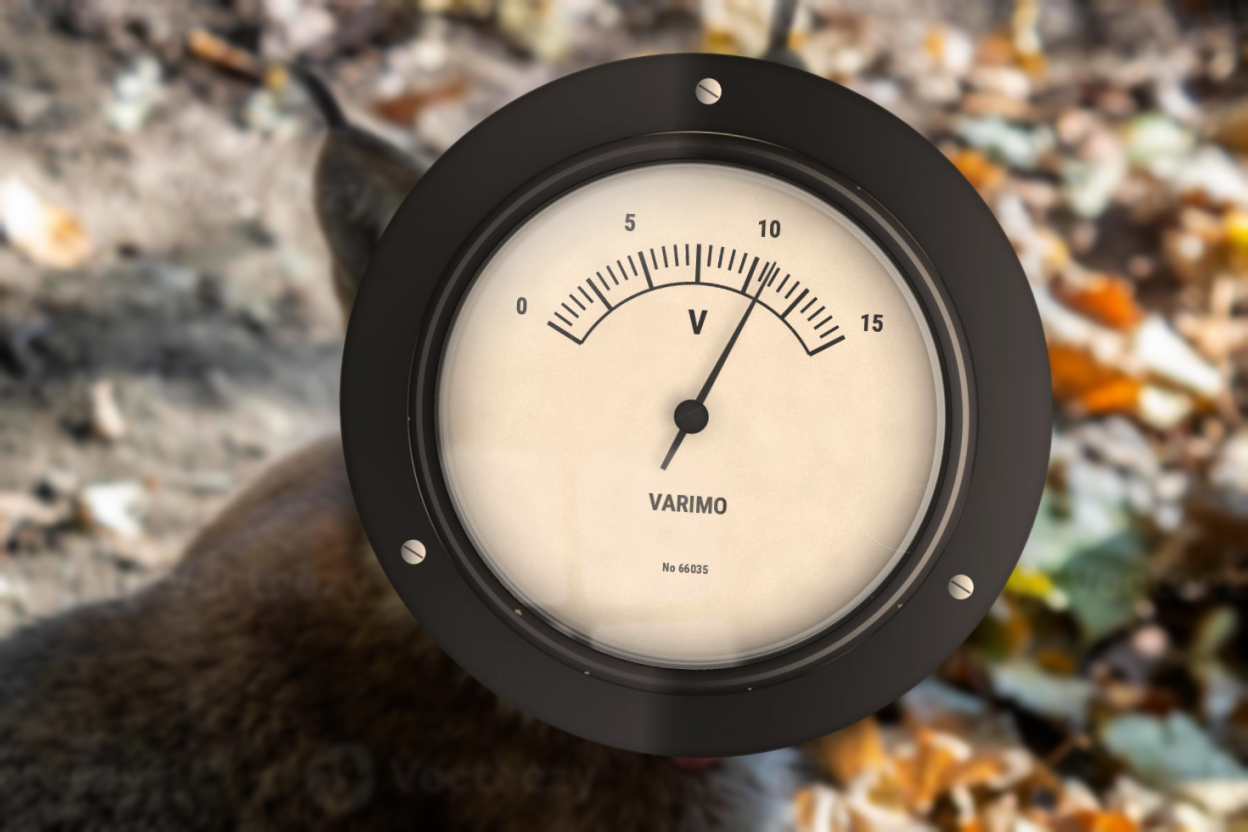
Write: 10.75 V
